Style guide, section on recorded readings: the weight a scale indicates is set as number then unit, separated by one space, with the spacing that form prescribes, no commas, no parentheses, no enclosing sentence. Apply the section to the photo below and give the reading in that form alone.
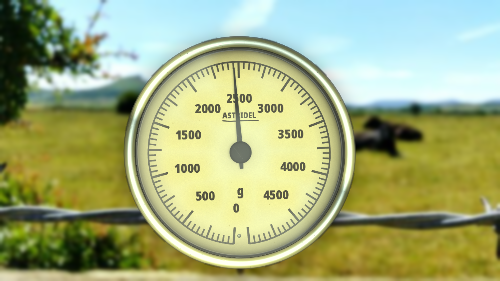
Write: 2450 g
